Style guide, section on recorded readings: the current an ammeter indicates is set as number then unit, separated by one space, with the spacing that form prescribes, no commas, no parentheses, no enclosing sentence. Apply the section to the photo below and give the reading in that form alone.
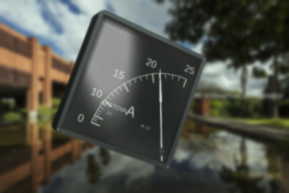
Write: 21 A
